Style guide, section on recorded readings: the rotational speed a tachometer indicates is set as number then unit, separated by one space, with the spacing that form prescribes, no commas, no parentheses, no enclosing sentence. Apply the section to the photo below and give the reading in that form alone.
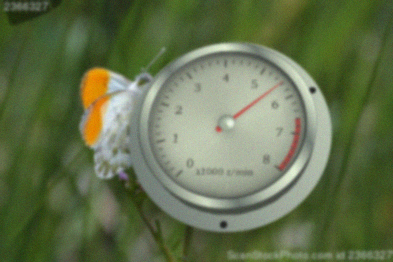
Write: 5600 rpm
